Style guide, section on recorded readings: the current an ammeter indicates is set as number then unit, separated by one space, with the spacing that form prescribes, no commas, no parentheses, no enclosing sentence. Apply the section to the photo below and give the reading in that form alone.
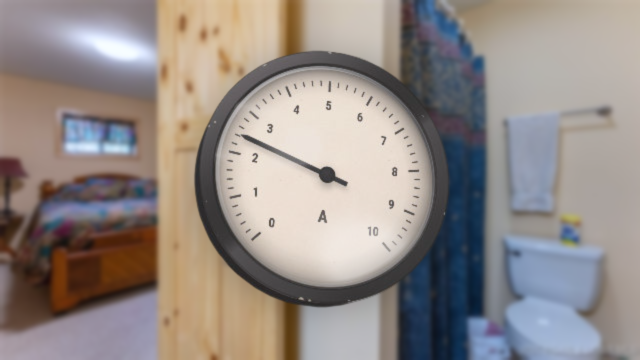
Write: 2.4 A
